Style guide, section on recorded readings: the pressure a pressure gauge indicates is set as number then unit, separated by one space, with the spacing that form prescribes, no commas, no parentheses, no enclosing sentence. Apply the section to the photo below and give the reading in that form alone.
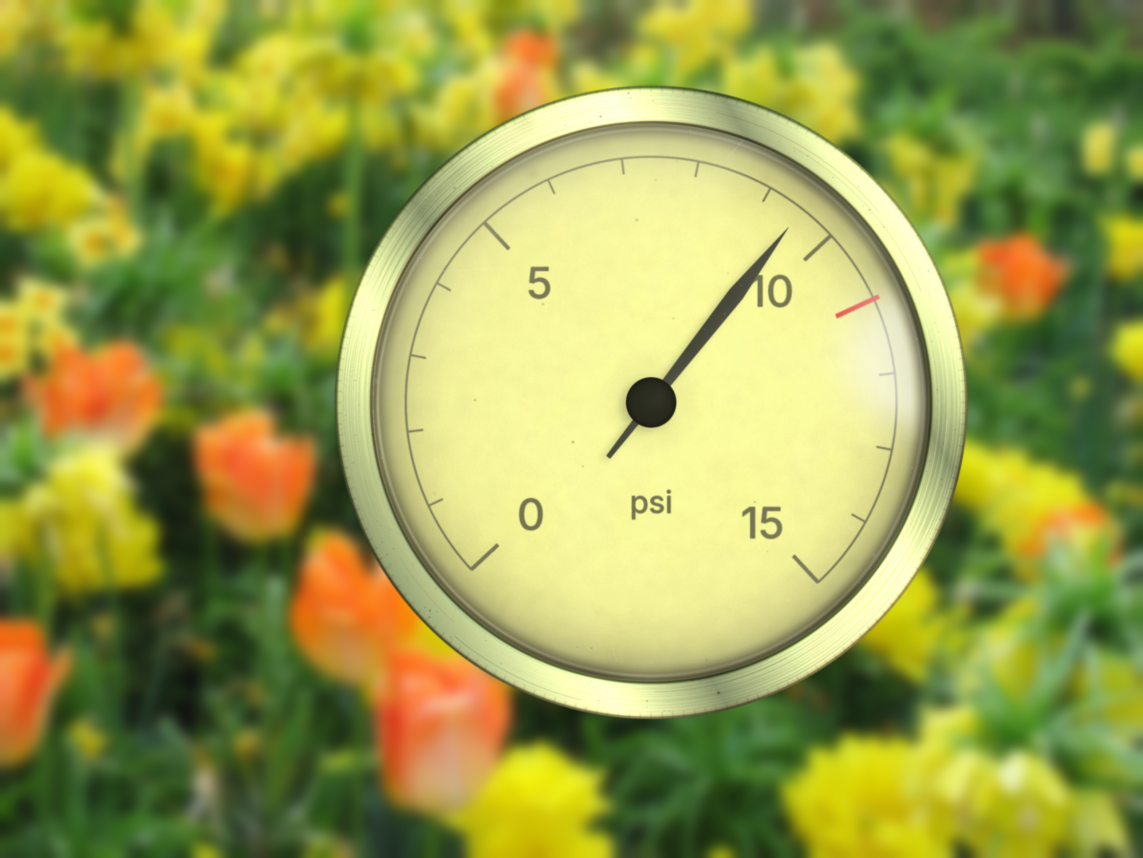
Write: 9.5 psi
